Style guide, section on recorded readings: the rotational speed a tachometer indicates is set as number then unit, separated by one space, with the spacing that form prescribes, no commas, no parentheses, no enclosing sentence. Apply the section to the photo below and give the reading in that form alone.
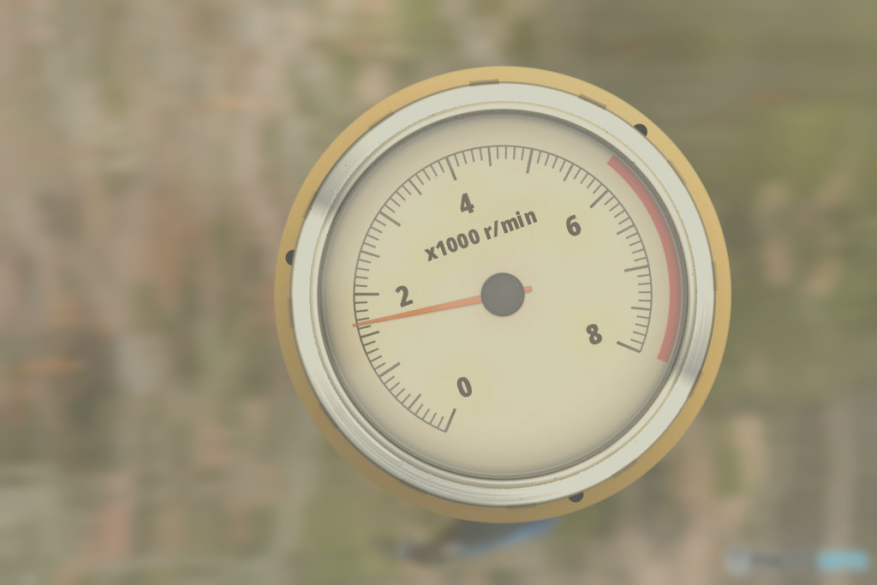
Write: 1650 rpm
